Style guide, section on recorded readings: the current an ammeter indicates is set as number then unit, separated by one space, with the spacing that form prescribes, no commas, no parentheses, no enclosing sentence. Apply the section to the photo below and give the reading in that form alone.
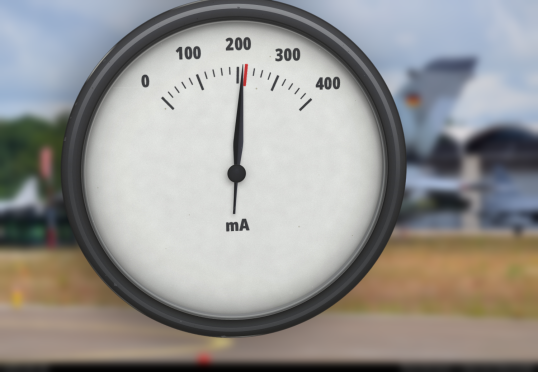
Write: 210 mA
